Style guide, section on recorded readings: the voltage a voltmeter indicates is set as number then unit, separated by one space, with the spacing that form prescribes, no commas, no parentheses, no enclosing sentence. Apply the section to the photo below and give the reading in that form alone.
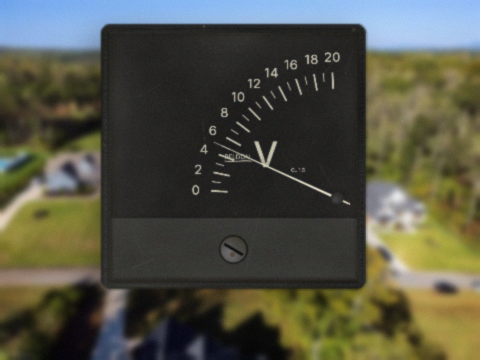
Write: 5 V
